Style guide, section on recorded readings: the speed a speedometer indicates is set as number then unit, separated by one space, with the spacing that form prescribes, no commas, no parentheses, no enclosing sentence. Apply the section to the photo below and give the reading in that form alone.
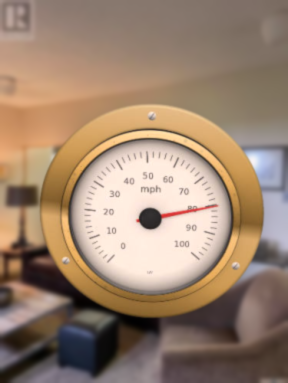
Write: 80 mph
